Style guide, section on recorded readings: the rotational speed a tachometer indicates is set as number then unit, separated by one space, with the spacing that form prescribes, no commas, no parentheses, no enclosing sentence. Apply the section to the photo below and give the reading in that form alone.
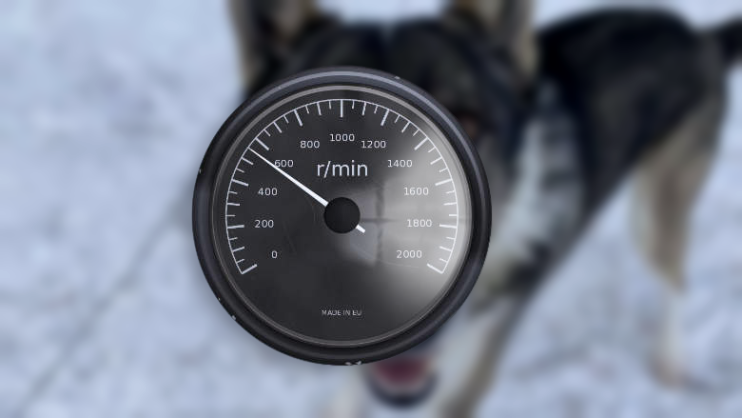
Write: 550 rpm
